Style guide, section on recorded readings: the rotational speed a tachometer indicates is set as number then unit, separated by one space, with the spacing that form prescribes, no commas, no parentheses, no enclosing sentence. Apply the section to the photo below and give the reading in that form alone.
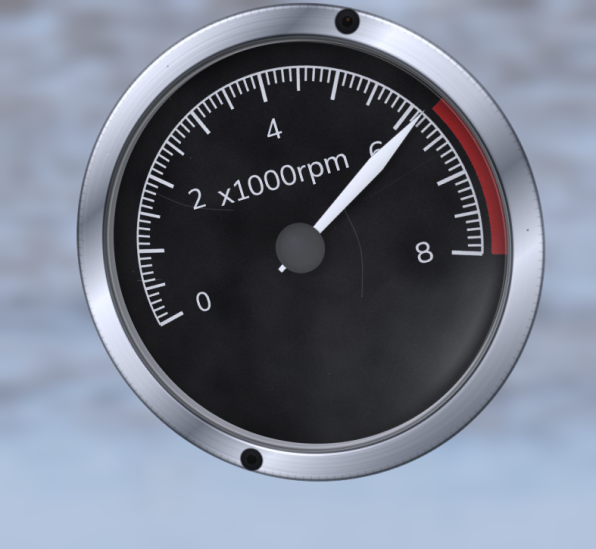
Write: 6150 rpm
